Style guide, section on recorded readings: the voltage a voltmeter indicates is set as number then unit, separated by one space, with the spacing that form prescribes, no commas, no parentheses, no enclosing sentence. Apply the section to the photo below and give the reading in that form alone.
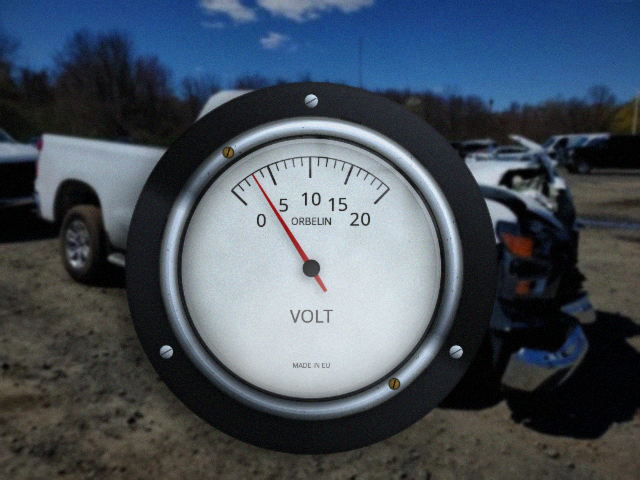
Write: 3 V
